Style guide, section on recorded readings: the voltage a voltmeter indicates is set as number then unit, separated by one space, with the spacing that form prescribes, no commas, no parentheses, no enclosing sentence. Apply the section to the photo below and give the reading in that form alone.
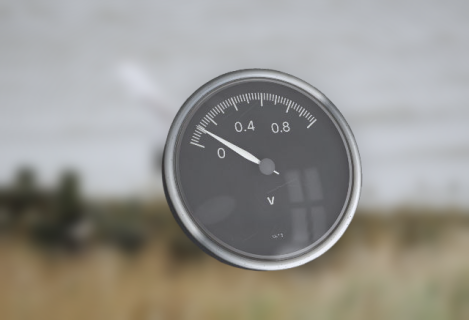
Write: 0.1 V
